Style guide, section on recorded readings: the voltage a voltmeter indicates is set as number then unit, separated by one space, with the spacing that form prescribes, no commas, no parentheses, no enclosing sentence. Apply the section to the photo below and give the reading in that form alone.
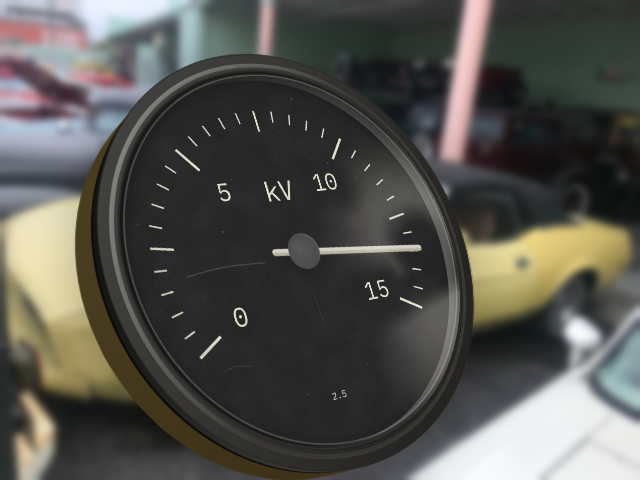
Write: 13.5 kV
